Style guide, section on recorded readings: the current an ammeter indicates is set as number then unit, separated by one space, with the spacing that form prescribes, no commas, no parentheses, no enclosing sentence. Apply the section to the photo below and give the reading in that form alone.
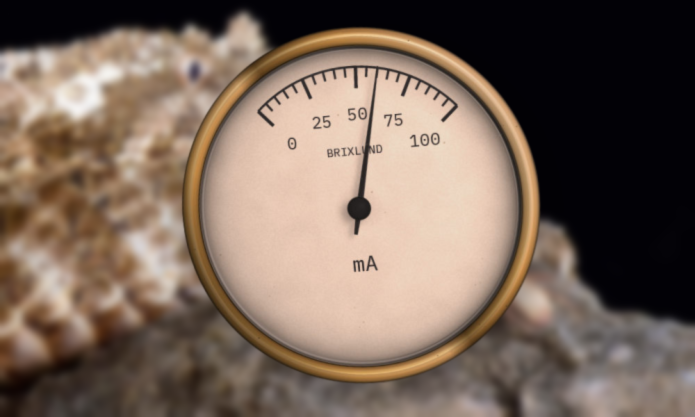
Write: 60 mA
